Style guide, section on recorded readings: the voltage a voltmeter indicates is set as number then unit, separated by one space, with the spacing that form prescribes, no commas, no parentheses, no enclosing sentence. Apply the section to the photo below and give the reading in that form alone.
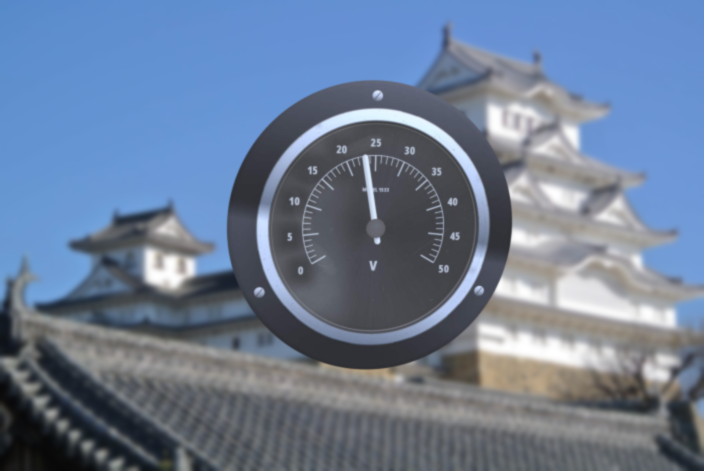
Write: 23 V
